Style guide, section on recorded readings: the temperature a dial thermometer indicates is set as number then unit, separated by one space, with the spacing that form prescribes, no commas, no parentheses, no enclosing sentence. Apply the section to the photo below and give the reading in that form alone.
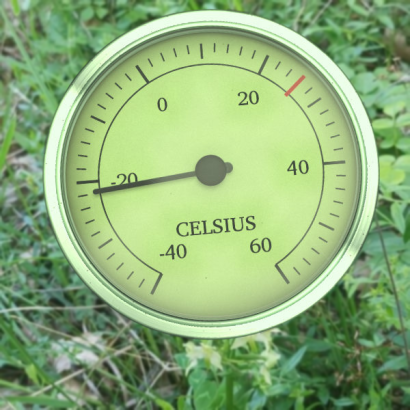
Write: -22 °C
